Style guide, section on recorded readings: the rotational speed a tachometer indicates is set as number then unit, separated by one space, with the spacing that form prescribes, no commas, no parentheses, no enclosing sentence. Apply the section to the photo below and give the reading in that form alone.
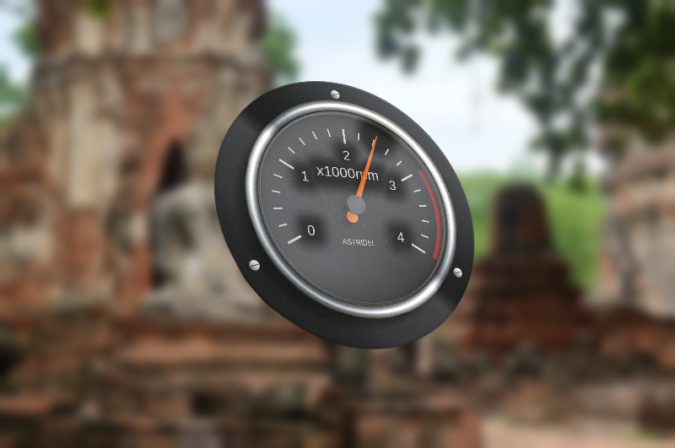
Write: 2400 rpm
